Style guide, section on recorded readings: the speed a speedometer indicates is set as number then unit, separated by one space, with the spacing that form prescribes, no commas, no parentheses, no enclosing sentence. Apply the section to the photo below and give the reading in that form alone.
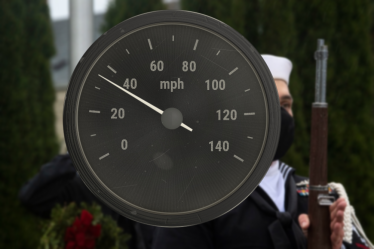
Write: 35 mph
